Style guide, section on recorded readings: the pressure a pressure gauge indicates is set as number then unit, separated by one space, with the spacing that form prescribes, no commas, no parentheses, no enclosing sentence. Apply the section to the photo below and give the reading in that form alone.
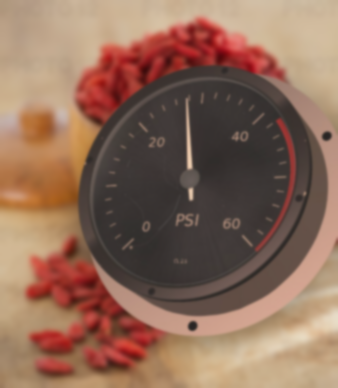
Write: 28 psi
